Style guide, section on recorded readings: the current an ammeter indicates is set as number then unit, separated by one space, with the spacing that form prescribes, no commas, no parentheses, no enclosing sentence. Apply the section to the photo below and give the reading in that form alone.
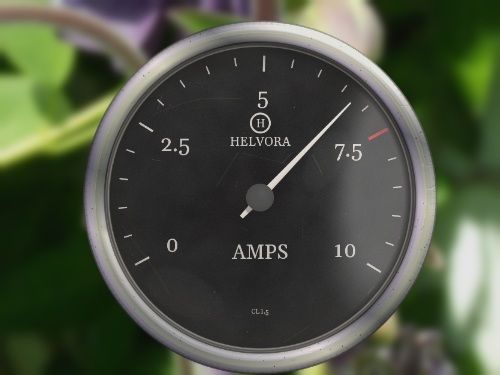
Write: 6.75 A
